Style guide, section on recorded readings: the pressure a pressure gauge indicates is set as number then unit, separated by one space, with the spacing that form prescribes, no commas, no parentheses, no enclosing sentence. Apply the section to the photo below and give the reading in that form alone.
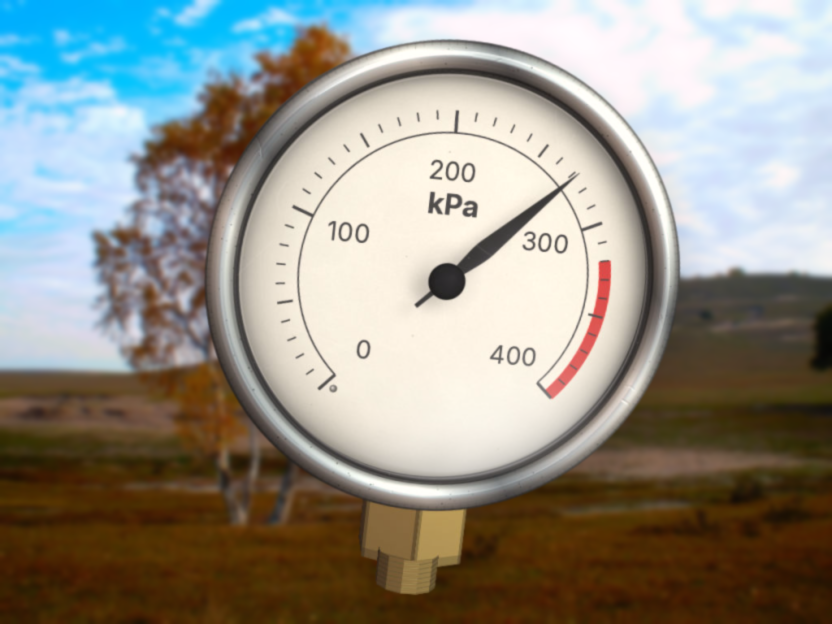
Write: 270 kPa
